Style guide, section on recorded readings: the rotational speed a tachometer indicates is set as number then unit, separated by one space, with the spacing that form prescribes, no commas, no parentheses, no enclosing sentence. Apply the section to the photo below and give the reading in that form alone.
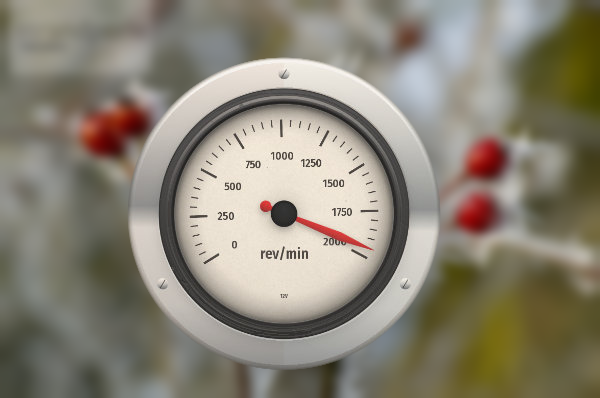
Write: 1950 rpm
